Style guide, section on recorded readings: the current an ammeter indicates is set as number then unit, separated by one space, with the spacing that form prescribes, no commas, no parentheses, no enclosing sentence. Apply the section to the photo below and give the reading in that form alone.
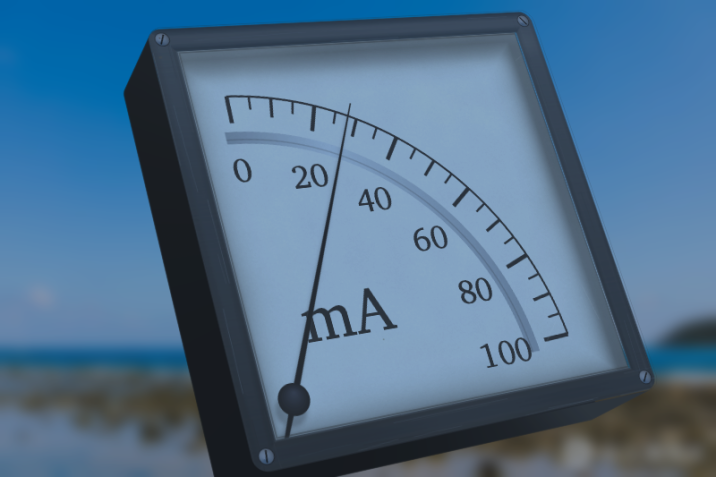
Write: 27.5 mA
